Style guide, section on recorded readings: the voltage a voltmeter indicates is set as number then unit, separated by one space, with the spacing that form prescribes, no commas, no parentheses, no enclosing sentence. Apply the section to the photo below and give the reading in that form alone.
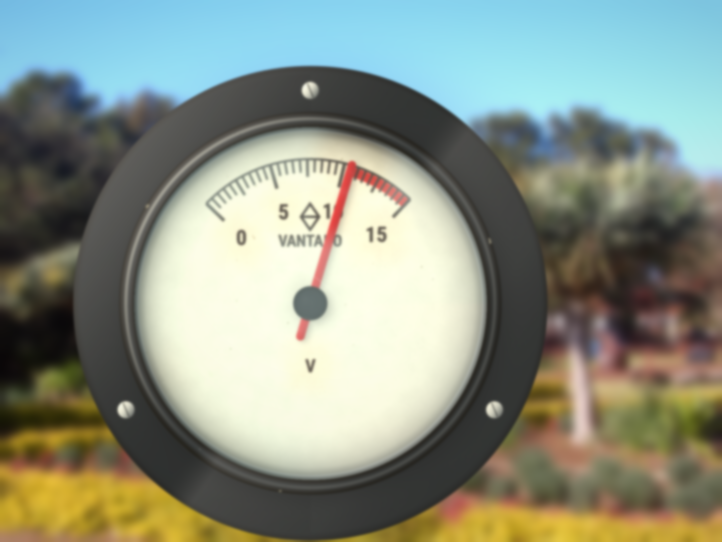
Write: 10.5 V
